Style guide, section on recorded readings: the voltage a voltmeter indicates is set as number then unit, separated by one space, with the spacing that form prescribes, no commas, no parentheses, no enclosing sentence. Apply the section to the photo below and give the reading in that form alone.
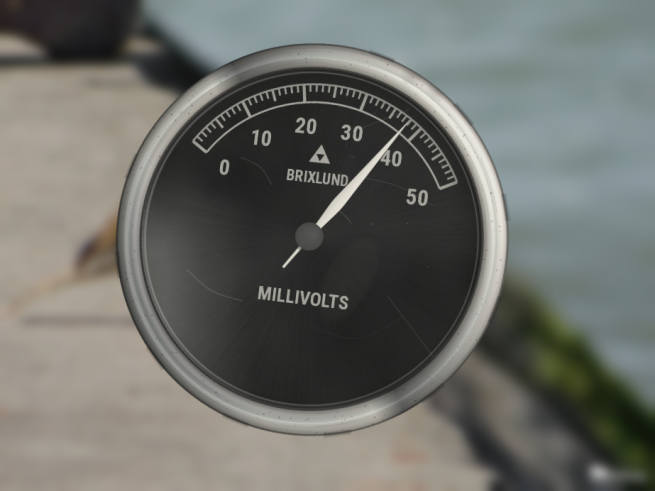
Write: 38 mV
